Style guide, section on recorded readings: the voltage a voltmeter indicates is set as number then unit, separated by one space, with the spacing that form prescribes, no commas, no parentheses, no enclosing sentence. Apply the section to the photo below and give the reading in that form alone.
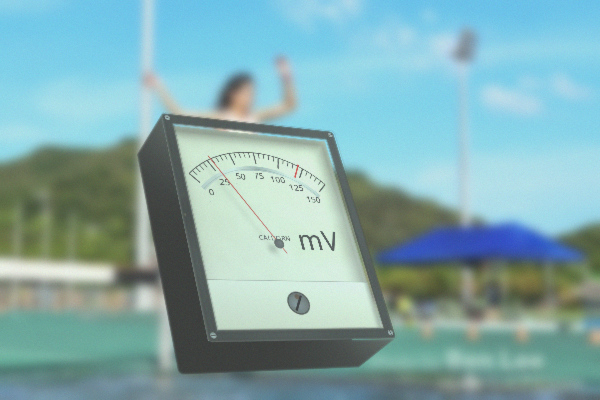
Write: 25 mV
